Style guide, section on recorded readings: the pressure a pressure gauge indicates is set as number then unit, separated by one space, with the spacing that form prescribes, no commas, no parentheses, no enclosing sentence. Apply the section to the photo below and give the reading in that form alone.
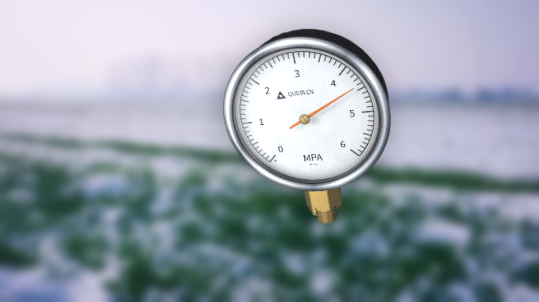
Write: 4.4 MPa
